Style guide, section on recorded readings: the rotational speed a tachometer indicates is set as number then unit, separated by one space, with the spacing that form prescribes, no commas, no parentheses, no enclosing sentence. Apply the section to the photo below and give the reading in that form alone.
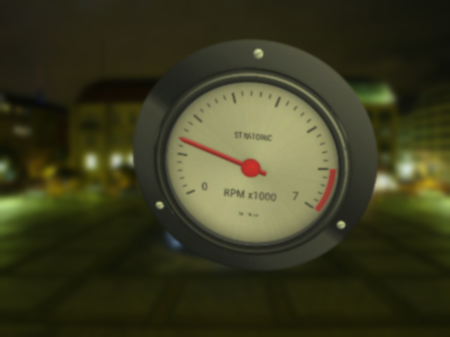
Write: 1400 rpm
